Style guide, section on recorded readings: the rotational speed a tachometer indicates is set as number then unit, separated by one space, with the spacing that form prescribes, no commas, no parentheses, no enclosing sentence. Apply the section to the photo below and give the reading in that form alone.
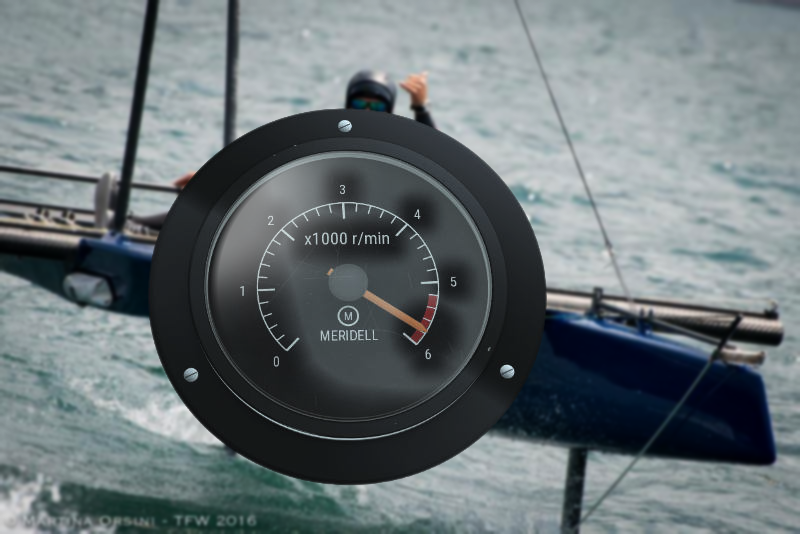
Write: 5800 rpm
